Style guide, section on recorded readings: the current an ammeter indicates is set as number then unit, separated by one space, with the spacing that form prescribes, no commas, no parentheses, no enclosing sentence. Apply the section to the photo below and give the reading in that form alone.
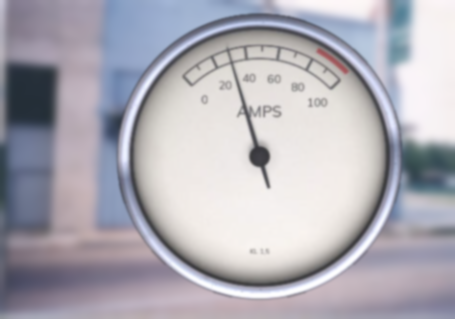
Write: 30 A
